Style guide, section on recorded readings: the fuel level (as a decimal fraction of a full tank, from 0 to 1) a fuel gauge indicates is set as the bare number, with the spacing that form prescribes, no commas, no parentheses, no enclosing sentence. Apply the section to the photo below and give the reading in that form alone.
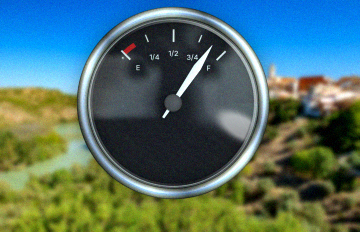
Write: 0.875
